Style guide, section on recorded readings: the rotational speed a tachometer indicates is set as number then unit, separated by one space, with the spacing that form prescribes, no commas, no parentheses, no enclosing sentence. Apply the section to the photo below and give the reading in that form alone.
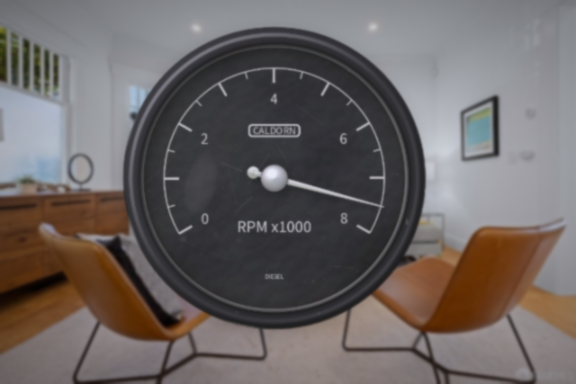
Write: 7500 rpm
